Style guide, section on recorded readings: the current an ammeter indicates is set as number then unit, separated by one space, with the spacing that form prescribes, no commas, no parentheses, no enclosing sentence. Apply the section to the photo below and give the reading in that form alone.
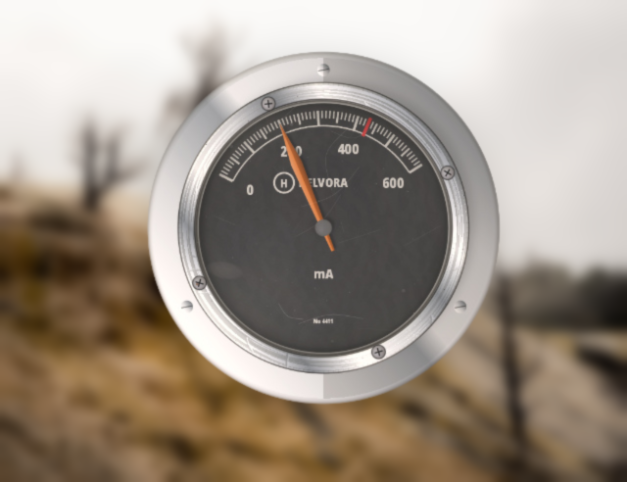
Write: 200 mA
